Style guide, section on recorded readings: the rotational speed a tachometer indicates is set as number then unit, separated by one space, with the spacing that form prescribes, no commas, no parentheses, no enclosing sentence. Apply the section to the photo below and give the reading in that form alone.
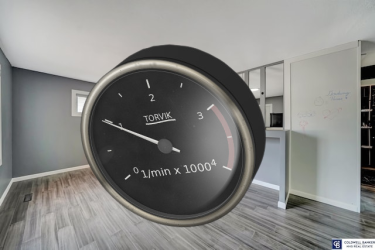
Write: 1000 rpm
